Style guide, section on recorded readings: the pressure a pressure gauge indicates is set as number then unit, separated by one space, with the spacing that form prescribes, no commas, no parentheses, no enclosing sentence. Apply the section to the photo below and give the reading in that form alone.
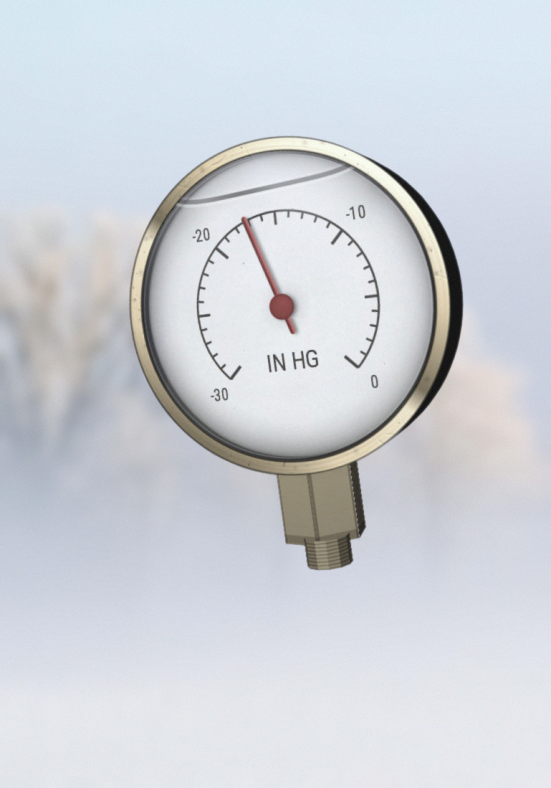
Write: -17 inHg
